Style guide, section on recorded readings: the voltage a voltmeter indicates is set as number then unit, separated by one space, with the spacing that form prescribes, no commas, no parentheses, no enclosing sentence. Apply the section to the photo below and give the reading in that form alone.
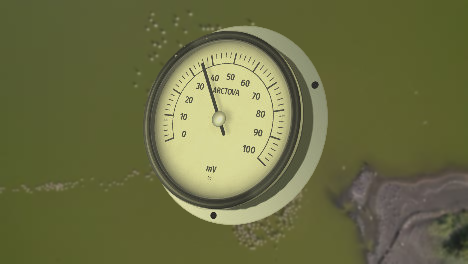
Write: 36 mV
